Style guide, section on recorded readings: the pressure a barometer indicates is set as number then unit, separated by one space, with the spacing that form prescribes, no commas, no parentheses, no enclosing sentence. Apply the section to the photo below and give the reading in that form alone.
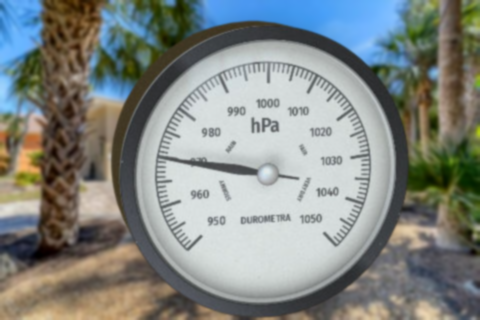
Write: 970 hPa
